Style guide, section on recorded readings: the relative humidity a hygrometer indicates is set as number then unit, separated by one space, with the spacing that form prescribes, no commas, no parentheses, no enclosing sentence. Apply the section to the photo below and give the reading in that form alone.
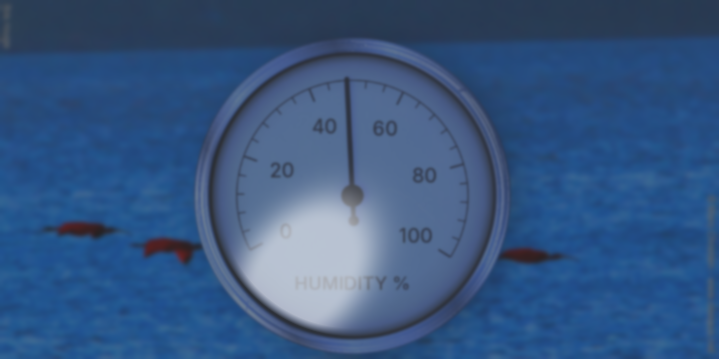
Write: 48 %
